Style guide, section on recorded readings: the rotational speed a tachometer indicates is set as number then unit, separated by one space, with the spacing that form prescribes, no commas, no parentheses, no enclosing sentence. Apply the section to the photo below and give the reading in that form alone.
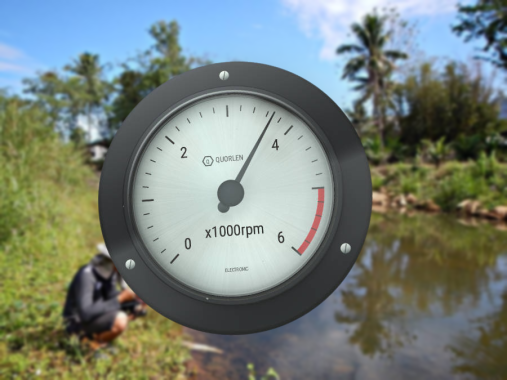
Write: 3700 rpm
